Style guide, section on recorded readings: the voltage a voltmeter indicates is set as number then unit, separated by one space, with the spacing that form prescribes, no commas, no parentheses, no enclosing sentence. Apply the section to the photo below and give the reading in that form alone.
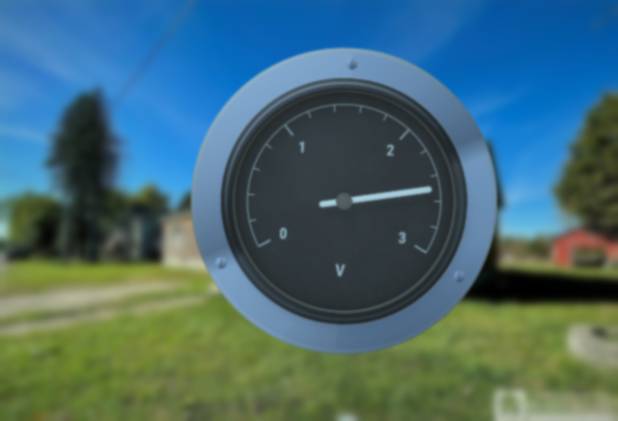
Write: 2.5 V
